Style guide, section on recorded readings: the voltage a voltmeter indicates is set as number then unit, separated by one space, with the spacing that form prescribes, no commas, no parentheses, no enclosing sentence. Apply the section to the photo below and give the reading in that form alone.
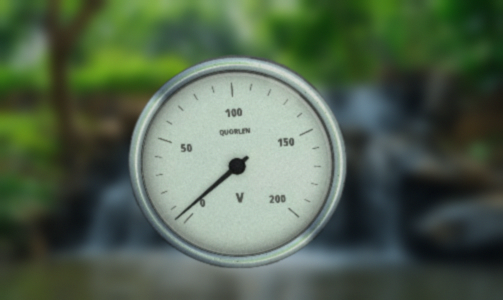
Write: 5 V
